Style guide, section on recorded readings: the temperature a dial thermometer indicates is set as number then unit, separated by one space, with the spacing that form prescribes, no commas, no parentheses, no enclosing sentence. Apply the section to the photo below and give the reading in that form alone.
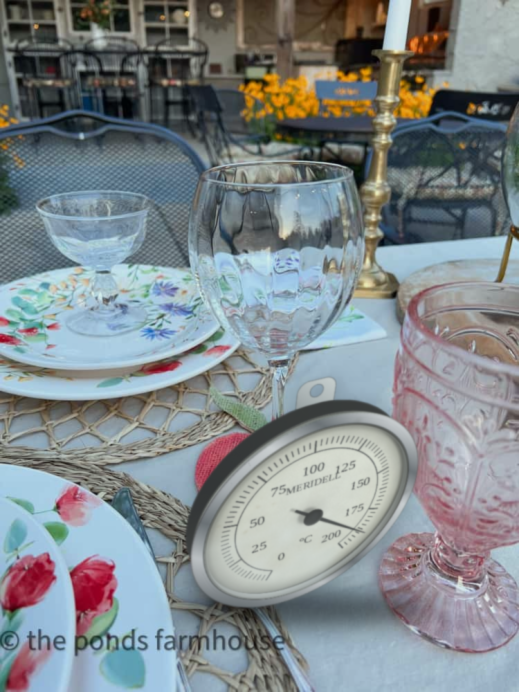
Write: 187.5 °C
